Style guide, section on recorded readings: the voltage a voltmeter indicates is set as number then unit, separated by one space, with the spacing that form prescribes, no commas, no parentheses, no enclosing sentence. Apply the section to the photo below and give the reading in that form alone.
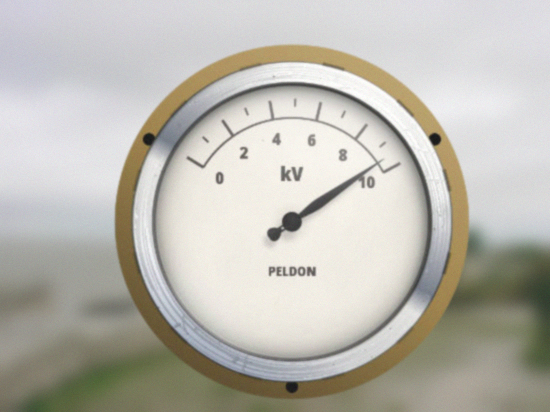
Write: 9.5 kV
